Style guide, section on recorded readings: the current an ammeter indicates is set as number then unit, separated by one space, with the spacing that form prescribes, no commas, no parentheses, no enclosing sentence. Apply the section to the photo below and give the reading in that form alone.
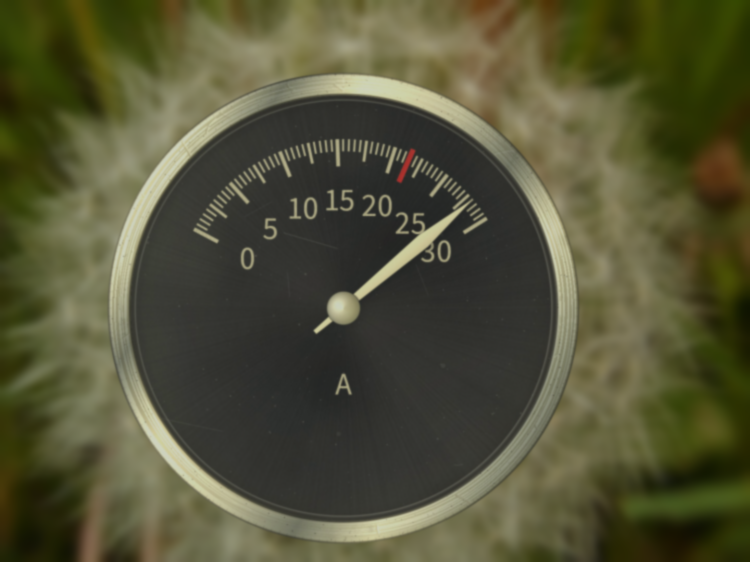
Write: 28 A
